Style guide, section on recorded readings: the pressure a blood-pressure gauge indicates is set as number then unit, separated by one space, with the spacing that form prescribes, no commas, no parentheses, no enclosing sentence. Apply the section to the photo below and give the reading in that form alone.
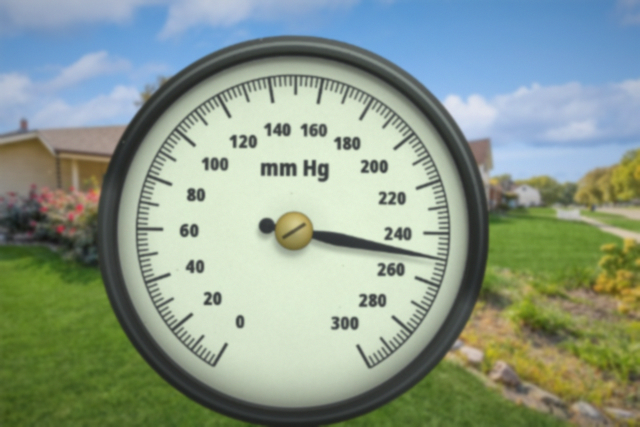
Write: 250 mmHg
